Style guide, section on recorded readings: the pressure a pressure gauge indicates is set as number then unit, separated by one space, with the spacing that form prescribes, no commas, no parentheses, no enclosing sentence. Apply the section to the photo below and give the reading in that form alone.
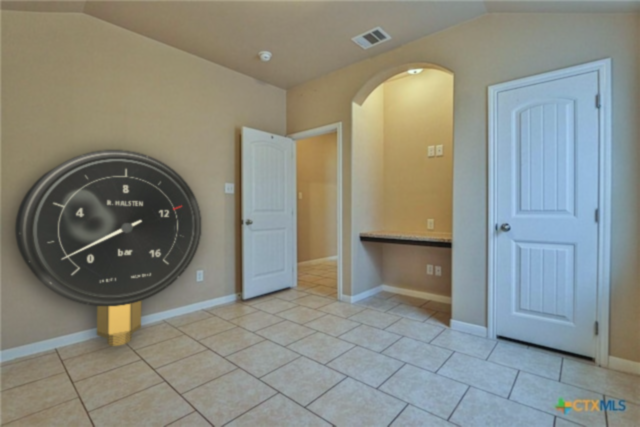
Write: 1 bar
